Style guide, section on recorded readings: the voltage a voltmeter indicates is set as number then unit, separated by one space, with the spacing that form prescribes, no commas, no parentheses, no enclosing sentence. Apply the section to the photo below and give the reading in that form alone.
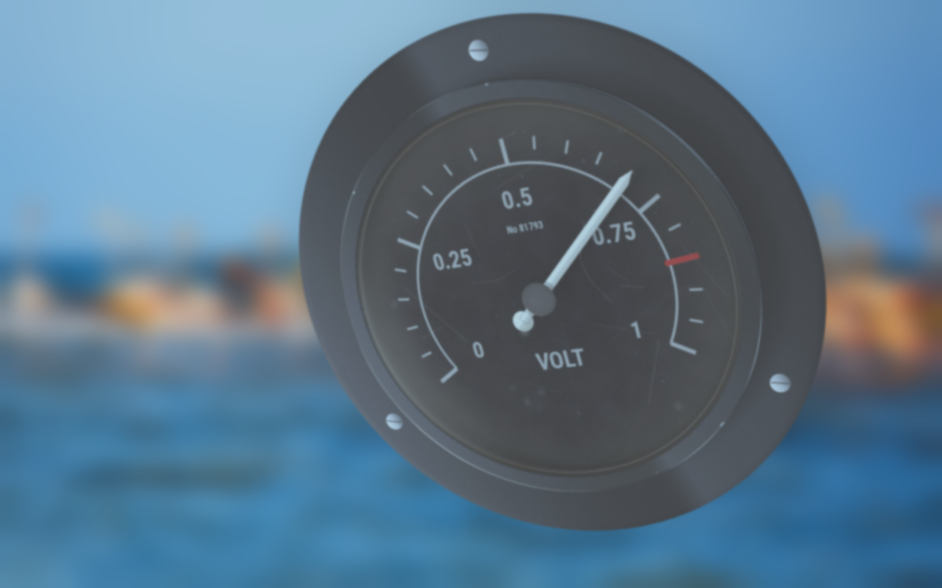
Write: 0.7 V
